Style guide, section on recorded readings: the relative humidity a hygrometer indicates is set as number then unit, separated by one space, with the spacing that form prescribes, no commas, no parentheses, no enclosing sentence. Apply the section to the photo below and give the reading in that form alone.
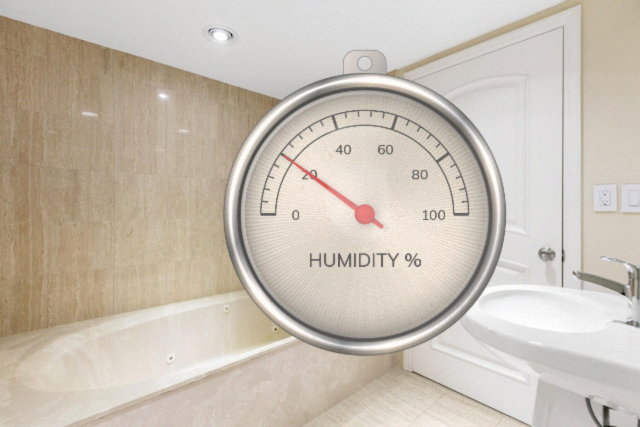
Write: 20 %
